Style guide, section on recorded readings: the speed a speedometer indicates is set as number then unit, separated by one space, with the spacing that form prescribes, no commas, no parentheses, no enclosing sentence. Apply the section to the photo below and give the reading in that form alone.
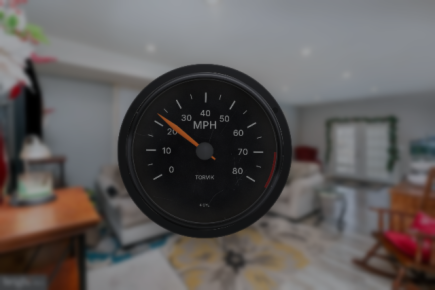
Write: 22.5 mph
